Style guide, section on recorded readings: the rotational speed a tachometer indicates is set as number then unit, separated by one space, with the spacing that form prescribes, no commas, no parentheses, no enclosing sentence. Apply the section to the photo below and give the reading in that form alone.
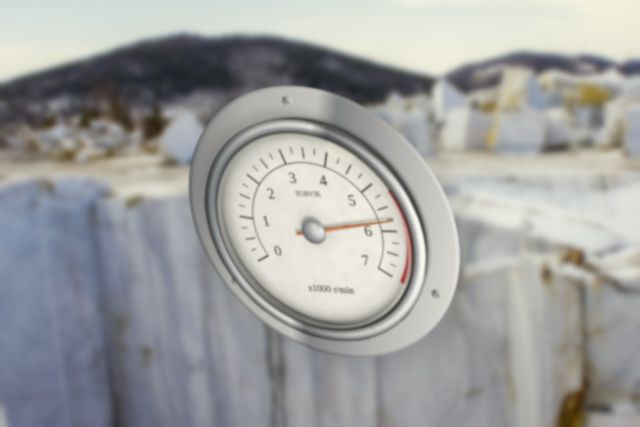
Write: 5750 rpm
